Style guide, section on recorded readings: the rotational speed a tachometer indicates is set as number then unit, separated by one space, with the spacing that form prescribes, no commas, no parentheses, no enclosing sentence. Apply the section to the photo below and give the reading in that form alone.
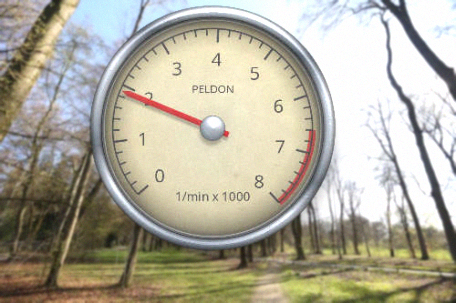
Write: 1900 rpm
